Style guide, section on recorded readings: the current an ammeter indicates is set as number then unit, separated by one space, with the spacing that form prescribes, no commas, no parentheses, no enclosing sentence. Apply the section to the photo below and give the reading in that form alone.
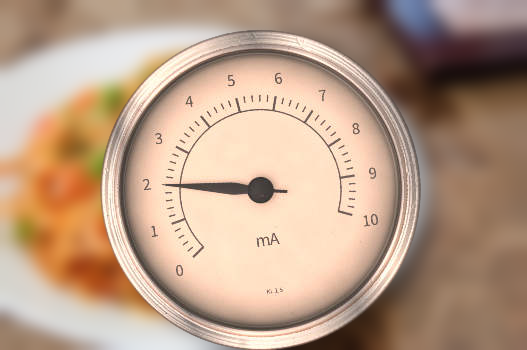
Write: 2 mA
